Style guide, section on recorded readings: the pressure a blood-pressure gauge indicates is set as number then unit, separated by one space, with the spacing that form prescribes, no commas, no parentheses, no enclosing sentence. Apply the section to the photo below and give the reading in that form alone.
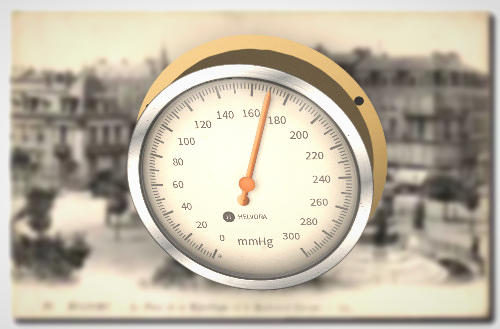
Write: 170 mmHg
